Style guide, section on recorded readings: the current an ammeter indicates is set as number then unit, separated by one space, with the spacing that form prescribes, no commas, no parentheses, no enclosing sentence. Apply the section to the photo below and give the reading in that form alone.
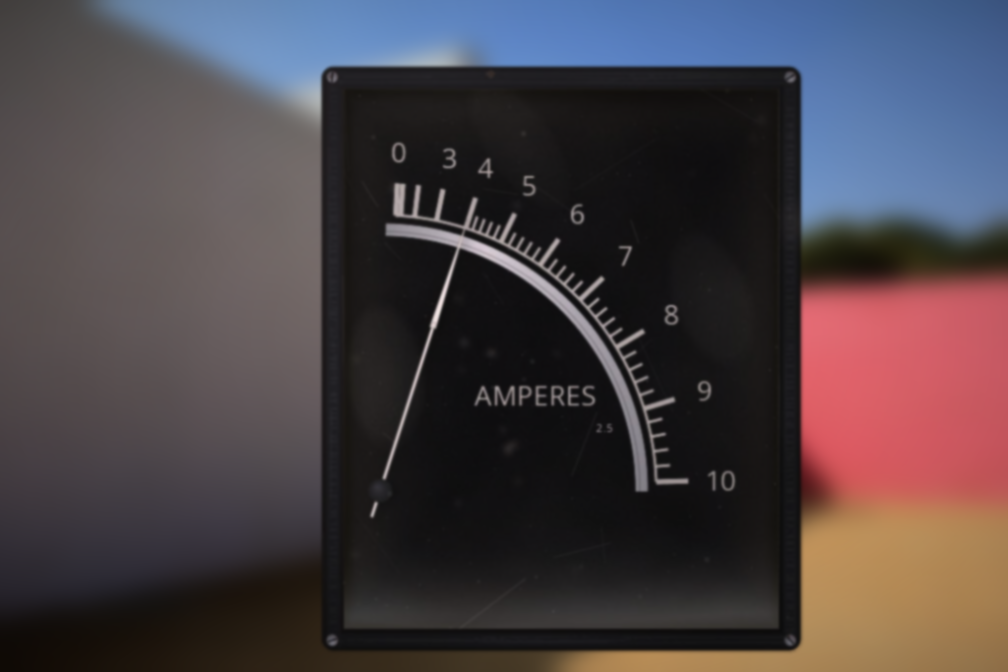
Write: 4 A
